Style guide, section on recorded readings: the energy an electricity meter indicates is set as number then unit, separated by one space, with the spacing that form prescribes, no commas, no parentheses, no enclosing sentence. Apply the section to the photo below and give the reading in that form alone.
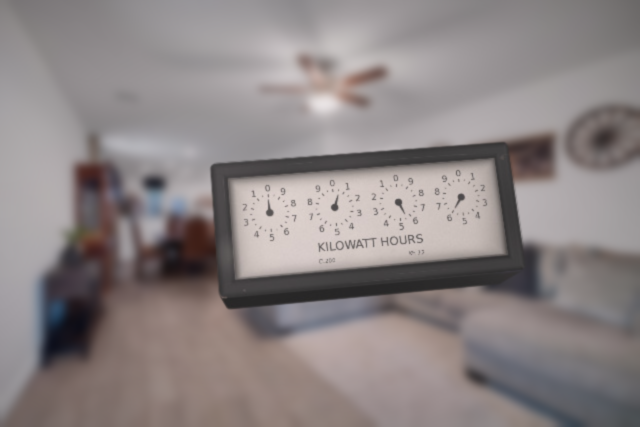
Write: 56 kWh
